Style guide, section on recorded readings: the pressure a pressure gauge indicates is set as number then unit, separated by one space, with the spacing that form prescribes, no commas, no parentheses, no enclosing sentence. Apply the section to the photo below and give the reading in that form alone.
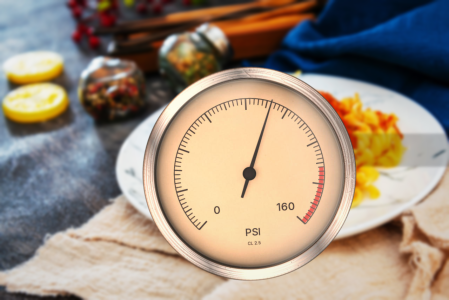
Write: 92 psi
